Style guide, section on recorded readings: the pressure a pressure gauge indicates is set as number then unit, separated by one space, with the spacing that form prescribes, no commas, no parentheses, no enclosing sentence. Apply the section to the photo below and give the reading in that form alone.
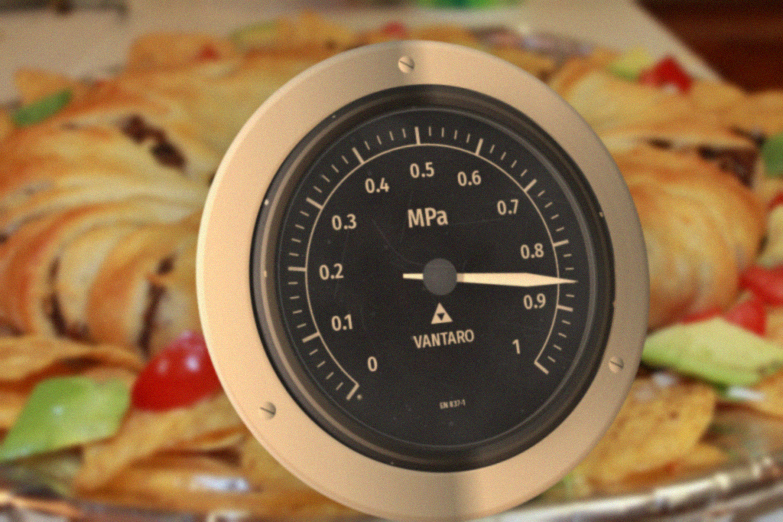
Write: 0.86 MPa
